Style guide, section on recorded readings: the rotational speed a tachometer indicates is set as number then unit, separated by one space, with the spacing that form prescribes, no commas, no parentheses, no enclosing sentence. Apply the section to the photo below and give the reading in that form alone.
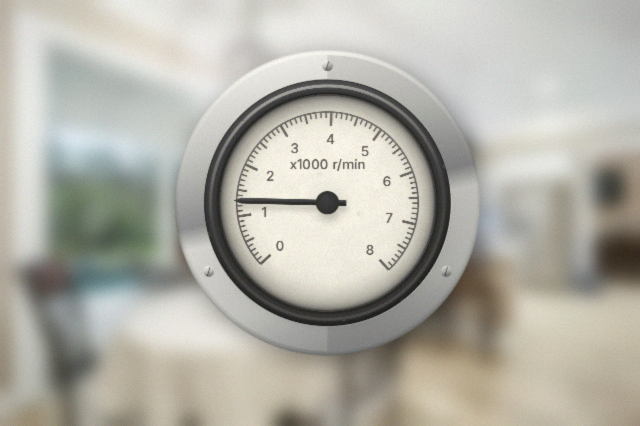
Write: 1300 rpm
